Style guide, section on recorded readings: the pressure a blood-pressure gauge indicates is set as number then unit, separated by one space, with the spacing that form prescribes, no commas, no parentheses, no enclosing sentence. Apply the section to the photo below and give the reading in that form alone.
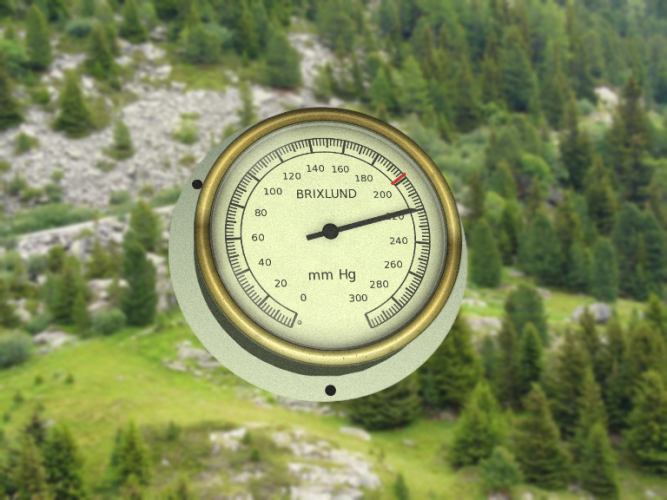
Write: 220 mmHg
